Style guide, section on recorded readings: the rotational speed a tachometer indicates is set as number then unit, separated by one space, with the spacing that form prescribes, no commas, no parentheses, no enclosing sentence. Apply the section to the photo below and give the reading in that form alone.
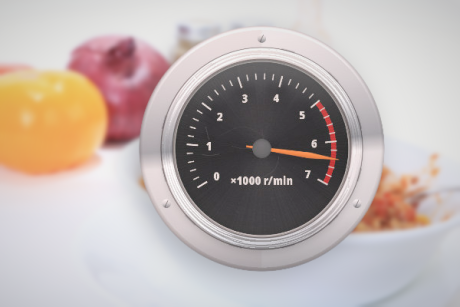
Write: 6400 rpm
